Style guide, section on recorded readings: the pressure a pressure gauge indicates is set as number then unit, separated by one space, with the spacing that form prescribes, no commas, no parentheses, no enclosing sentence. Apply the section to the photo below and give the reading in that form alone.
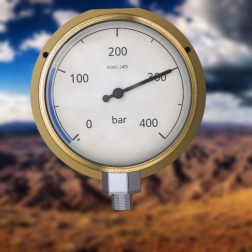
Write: 300 bar
